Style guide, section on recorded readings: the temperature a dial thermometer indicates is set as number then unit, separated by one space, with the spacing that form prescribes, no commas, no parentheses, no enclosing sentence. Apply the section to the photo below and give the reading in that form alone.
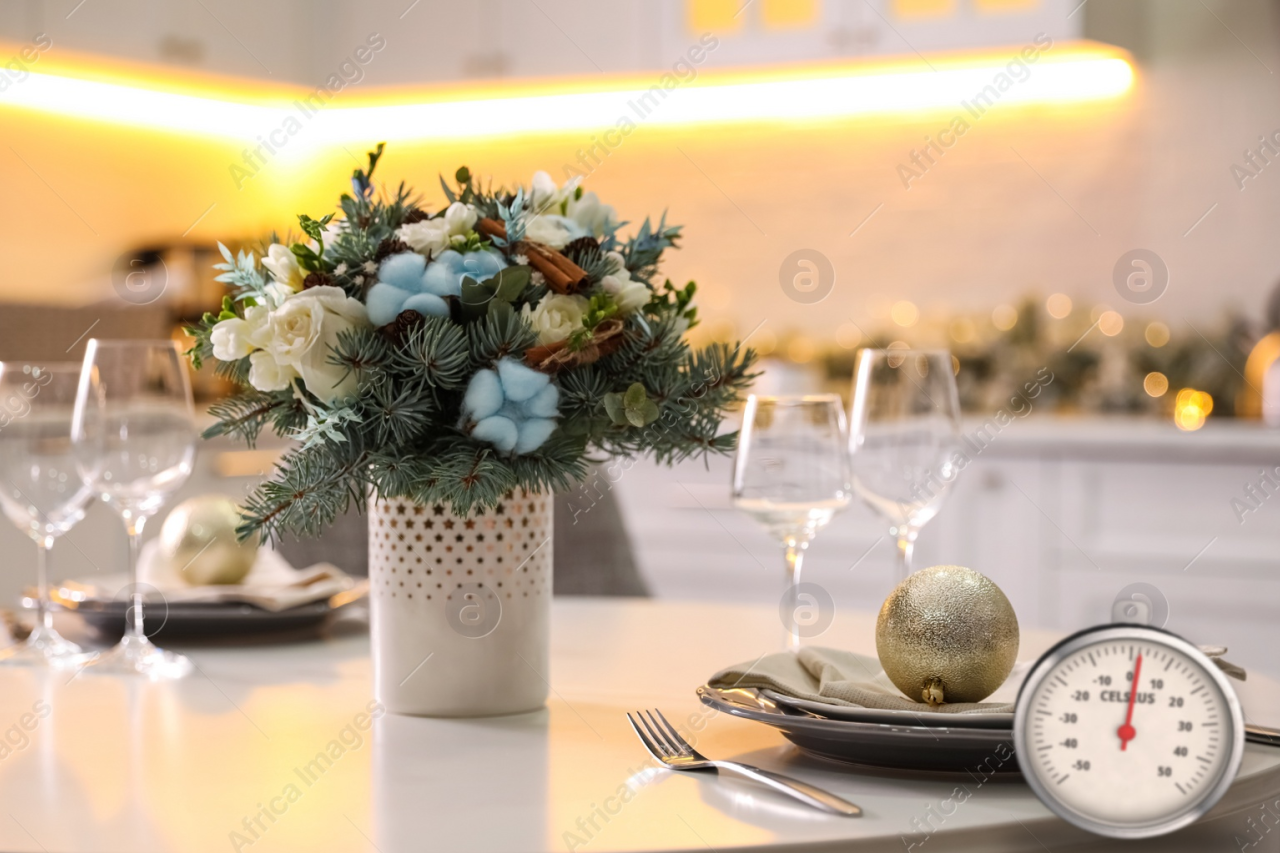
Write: 2 °C
